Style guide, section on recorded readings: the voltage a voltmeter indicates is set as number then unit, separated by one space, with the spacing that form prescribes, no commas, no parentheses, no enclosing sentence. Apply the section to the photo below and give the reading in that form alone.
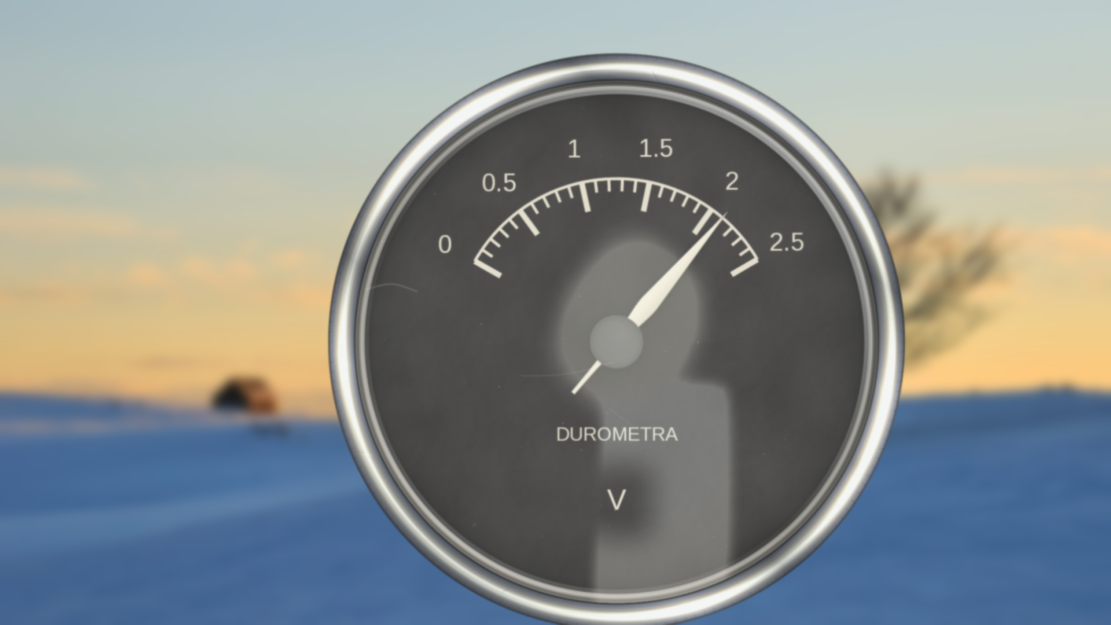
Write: 2.1 V
